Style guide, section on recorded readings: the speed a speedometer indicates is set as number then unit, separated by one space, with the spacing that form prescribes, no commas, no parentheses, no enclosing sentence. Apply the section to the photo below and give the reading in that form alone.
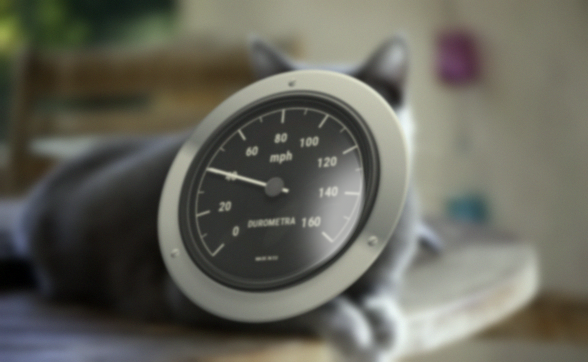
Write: 40 mph
